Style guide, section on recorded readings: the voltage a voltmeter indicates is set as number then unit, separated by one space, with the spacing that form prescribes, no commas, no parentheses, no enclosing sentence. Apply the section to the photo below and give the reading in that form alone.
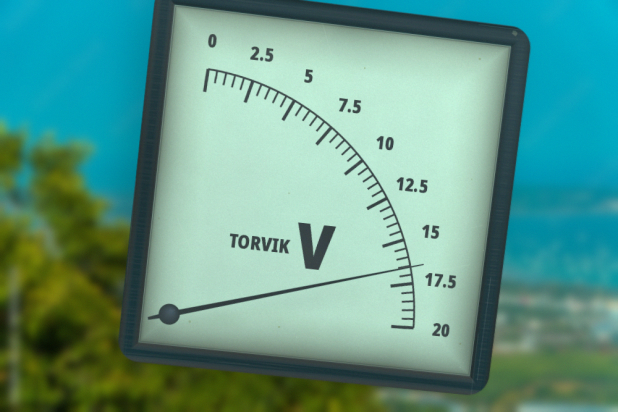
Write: 16.5 V
